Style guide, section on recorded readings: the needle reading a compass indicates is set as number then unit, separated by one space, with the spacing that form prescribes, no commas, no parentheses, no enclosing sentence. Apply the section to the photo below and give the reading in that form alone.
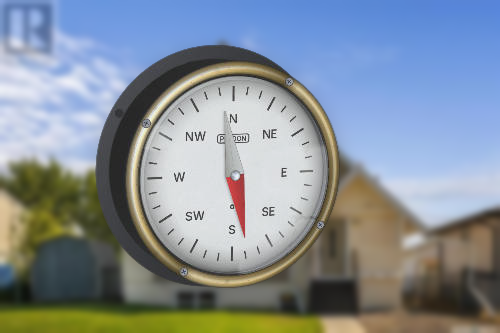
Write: 170 °
